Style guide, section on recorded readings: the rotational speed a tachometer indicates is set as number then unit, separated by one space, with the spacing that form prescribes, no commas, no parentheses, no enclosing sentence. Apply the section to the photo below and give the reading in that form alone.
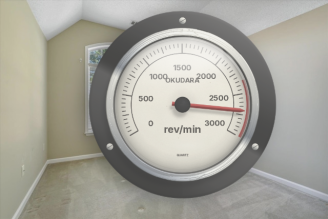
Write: 2700 rpm
